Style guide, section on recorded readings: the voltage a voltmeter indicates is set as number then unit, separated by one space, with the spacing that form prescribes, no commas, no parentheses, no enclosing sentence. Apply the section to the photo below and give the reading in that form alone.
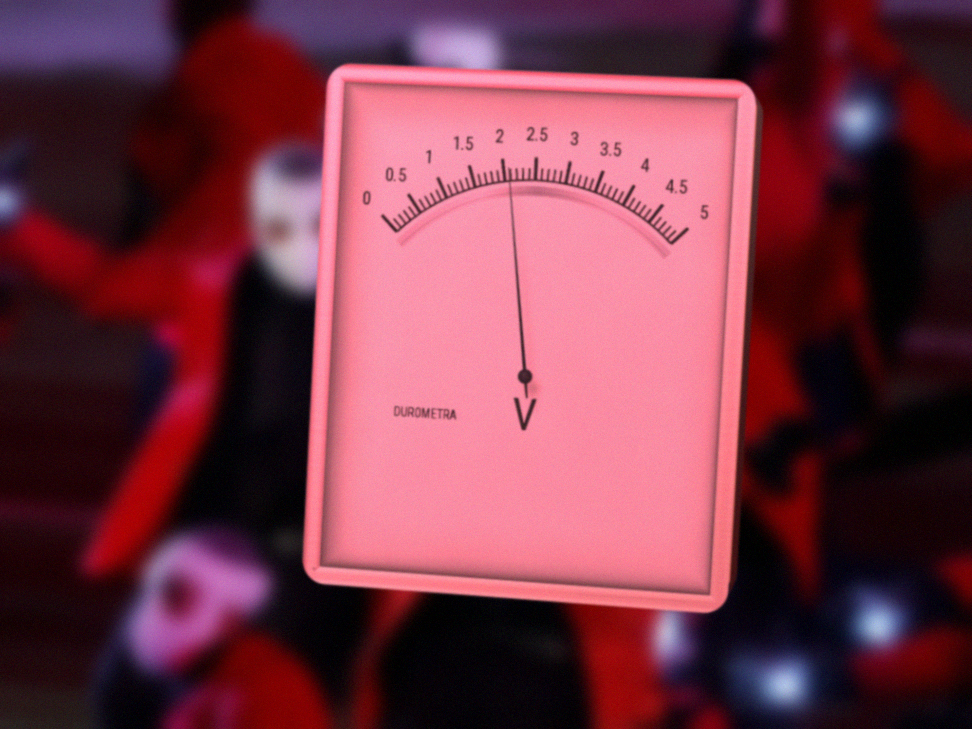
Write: 2.1 V
